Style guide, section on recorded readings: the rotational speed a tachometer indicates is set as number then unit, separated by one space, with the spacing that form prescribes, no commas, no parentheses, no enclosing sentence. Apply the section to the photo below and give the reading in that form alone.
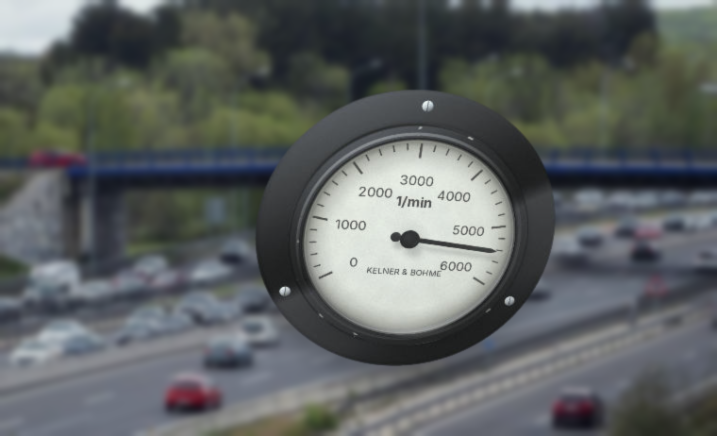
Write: 5400 rpm
